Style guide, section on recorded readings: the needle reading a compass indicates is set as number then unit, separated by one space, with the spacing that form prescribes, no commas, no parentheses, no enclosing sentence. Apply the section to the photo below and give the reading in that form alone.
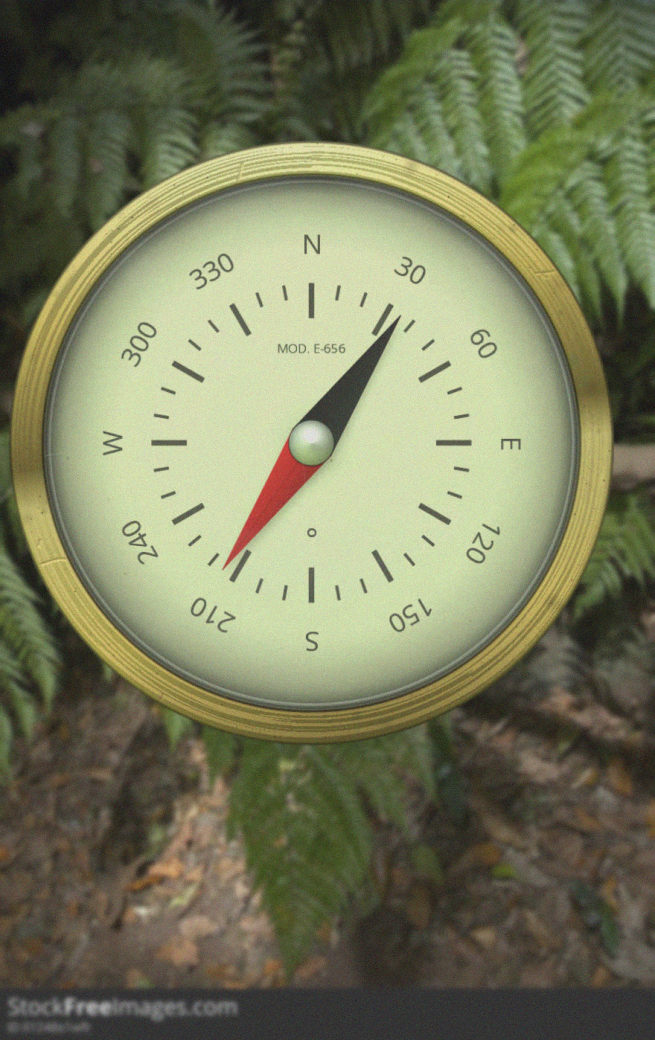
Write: 215 °
